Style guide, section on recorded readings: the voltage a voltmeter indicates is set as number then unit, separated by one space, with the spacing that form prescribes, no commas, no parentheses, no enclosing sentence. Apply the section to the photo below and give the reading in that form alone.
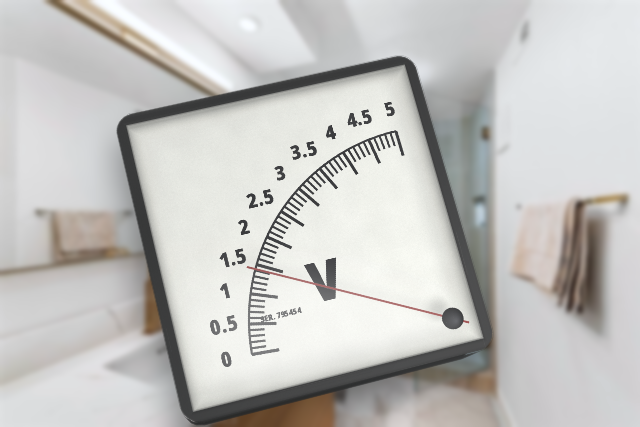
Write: 1.4 V
